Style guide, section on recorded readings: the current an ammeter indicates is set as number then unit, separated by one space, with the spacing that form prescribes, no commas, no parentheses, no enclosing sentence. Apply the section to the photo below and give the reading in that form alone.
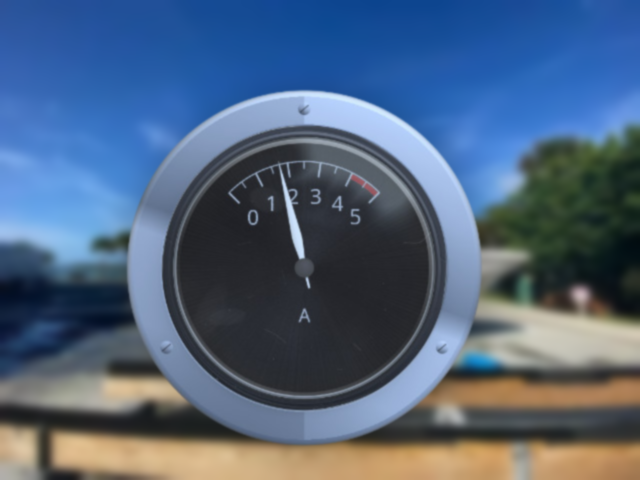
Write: 1.75 A
